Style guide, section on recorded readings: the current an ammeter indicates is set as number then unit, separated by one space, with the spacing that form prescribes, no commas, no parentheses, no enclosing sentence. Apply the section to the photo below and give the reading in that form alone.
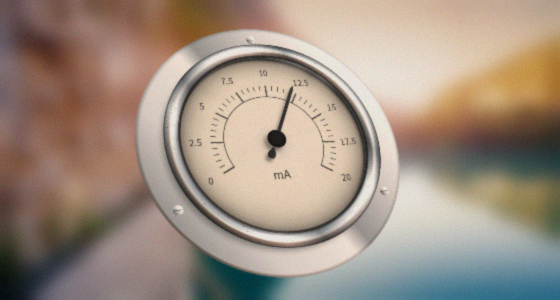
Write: 12 mA
